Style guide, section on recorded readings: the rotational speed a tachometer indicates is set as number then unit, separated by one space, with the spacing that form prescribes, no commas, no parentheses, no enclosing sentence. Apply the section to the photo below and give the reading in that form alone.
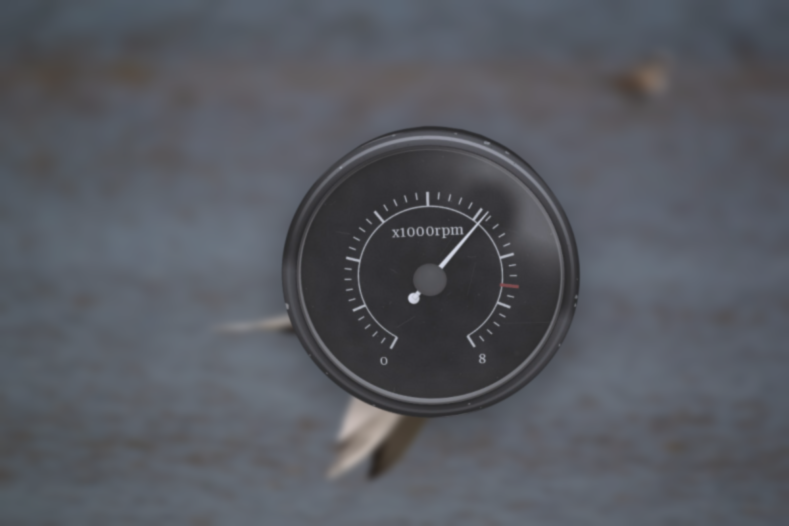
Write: 5100 rpm
